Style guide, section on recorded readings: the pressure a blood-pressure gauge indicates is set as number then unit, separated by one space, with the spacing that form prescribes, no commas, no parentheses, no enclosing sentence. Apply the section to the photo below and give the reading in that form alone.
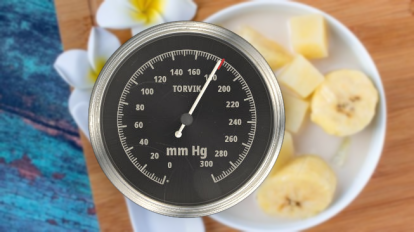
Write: 180 mmHg
